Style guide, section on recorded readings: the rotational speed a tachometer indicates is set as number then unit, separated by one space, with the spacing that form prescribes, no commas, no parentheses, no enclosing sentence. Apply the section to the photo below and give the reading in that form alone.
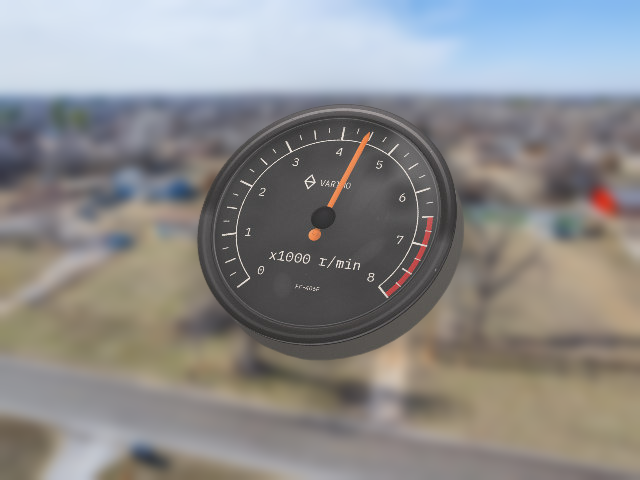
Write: 4500 rpm
